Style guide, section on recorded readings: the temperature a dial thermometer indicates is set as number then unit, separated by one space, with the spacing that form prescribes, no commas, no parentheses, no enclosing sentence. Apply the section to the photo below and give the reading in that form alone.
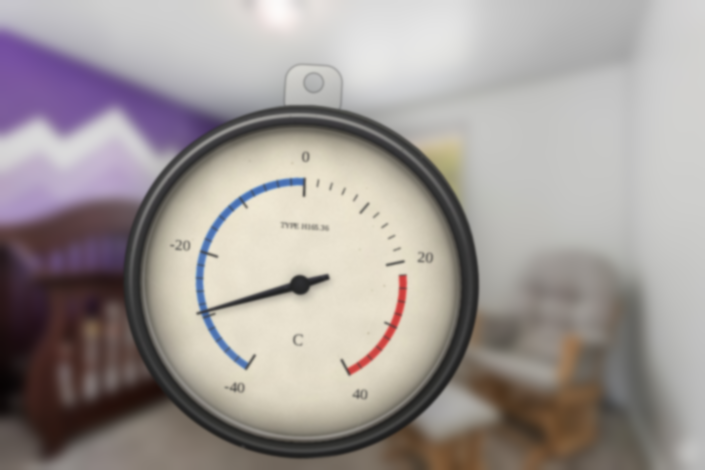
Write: -29 °C
